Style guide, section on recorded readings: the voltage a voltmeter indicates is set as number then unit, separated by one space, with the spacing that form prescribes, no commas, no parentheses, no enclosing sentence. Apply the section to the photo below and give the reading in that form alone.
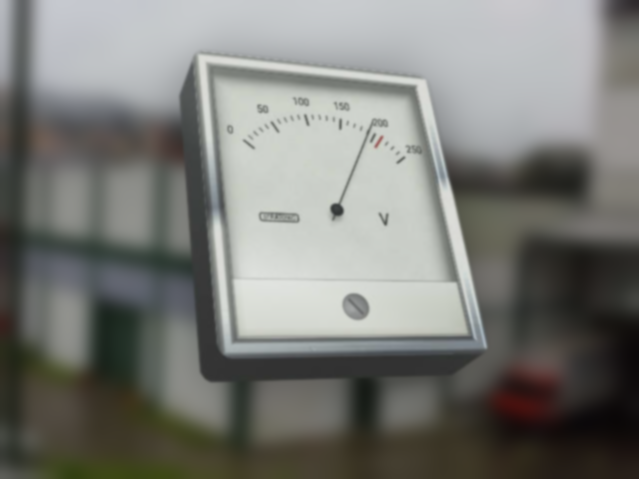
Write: 190 V
